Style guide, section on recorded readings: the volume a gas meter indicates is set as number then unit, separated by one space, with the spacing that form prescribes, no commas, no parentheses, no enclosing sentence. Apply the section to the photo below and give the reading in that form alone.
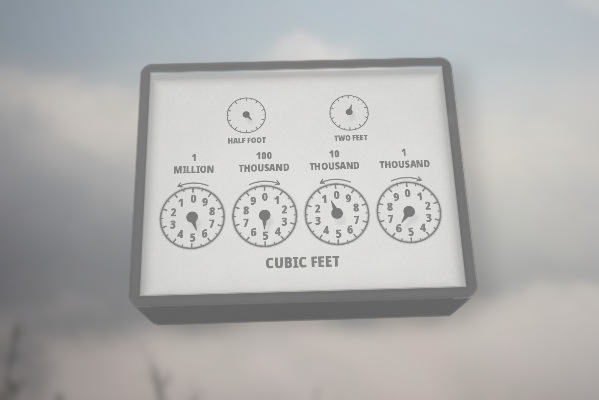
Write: 550600 ft³
